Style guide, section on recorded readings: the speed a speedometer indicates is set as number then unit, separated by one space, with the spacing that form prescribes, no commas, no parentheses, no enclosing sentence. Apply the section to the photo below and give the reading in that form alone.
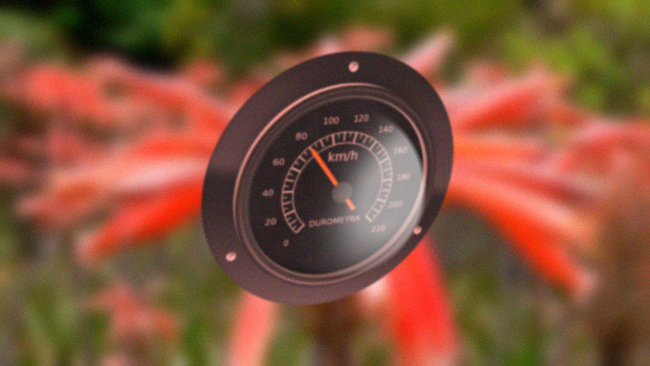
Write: 80 km/h
